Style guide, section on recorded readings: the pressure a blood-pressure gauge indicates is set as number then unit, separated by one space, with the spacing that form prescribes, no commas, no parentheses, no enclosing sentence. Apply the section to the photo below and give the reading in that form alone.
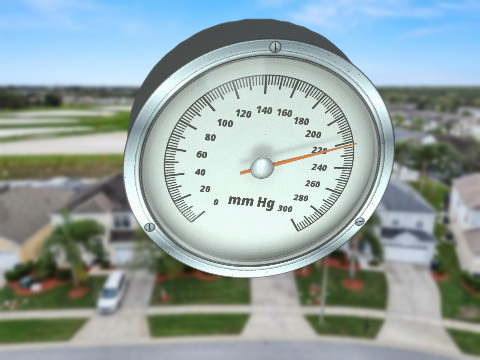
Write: 220 mmHg
